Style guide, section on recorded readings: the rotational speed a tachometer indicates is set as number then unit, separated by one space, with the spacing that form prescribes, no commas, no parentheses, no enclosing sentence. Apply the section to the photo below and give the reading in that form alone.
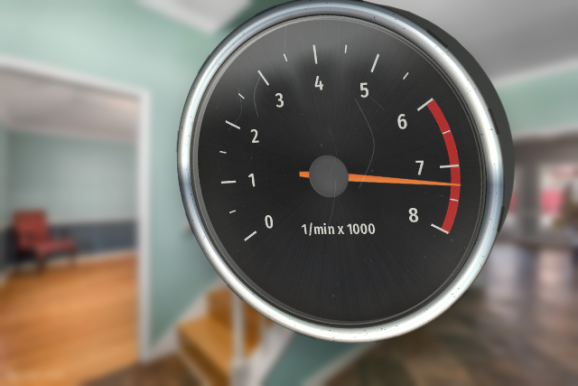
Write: 7250 rpm
